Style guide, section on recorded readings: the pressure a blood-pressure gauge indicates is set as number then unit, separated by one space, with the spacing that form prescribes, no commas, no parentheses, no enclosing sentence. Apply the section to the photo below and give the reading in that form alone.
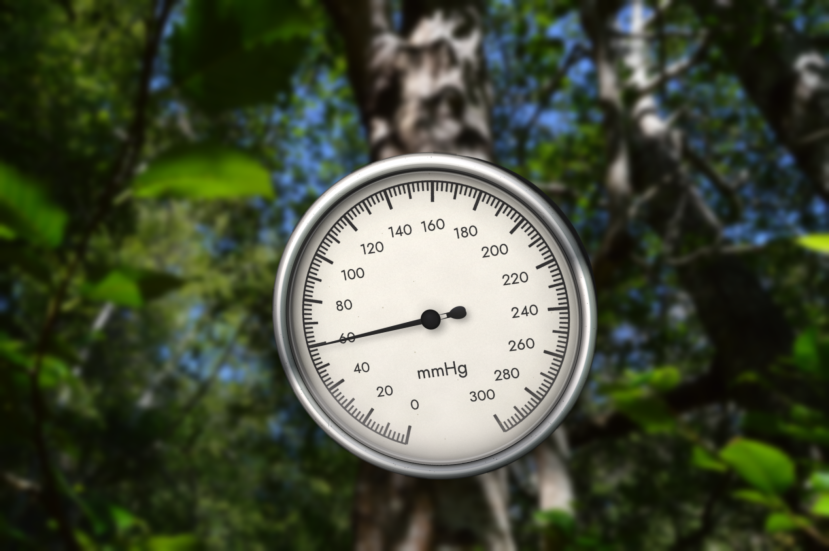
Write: 60 mmHg
